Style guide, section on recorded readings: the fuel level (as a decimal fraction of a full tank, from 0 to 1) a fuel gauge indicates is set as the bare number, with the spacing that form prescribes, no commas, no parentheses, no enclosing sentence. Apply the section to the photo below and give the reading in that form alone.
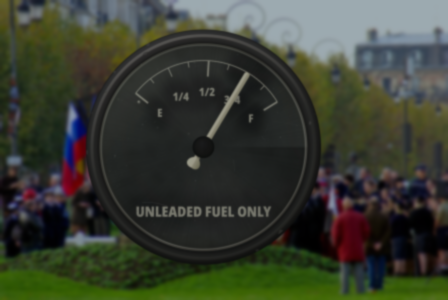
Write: 0.75
